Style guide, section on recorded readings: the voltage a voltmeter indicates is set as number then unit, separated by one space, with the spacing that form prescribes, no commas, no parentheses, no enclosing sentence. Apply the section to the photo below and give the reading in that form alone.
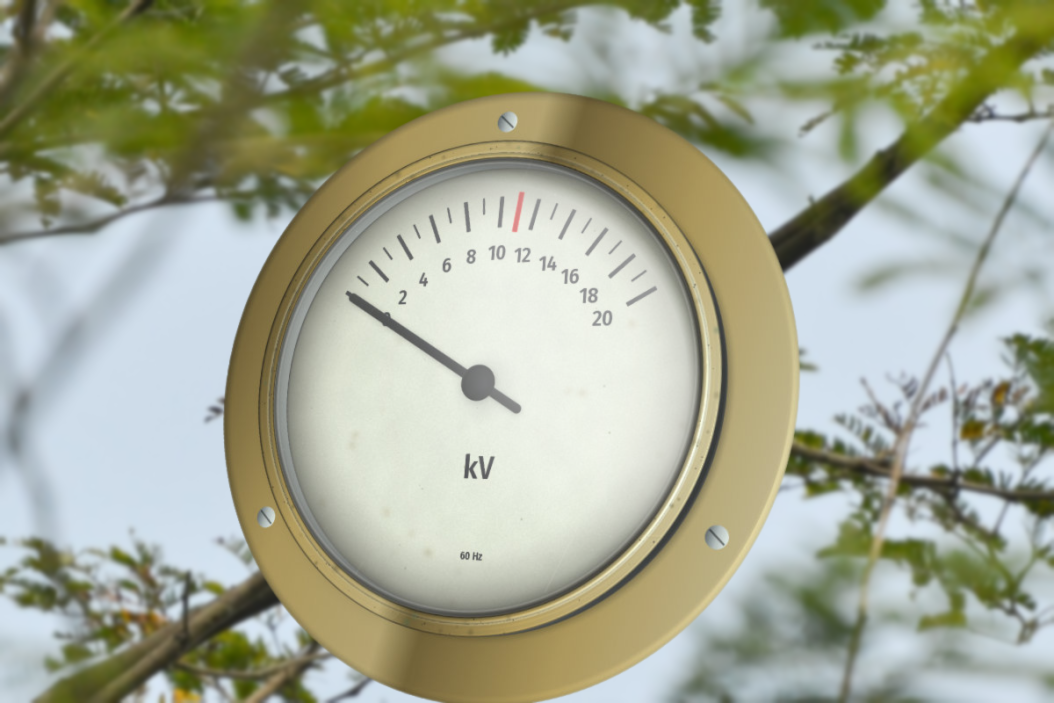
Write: 0 kV
